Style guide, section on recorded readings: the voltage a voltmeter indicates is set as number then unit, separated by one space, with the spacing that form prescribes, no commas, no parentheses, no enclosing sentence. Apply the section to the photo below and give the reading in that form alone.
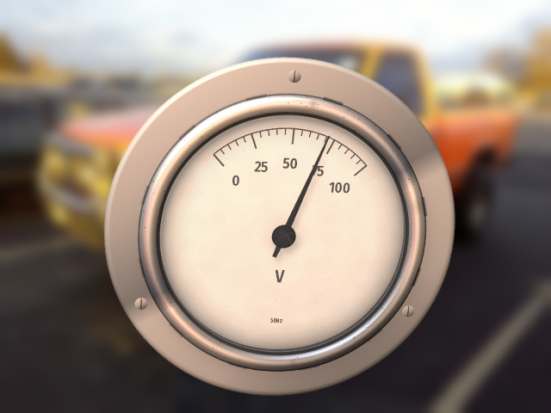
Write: 70 V
